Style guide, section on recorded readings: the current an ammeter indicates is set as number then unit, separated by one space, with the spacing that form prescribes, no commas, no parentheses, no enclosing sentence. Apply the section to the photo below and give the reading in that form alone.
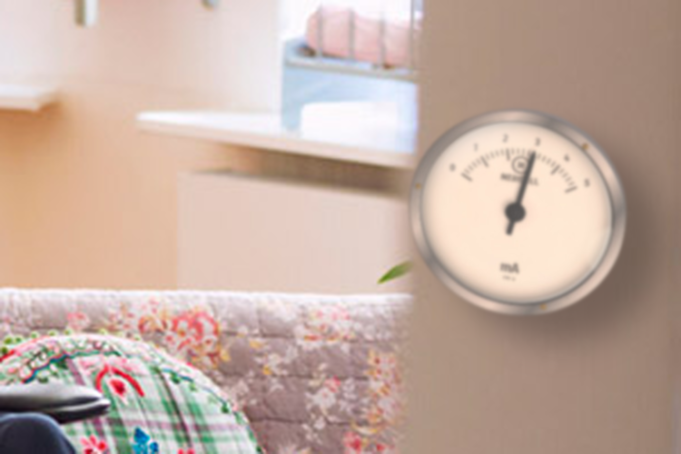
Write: 3 mA
